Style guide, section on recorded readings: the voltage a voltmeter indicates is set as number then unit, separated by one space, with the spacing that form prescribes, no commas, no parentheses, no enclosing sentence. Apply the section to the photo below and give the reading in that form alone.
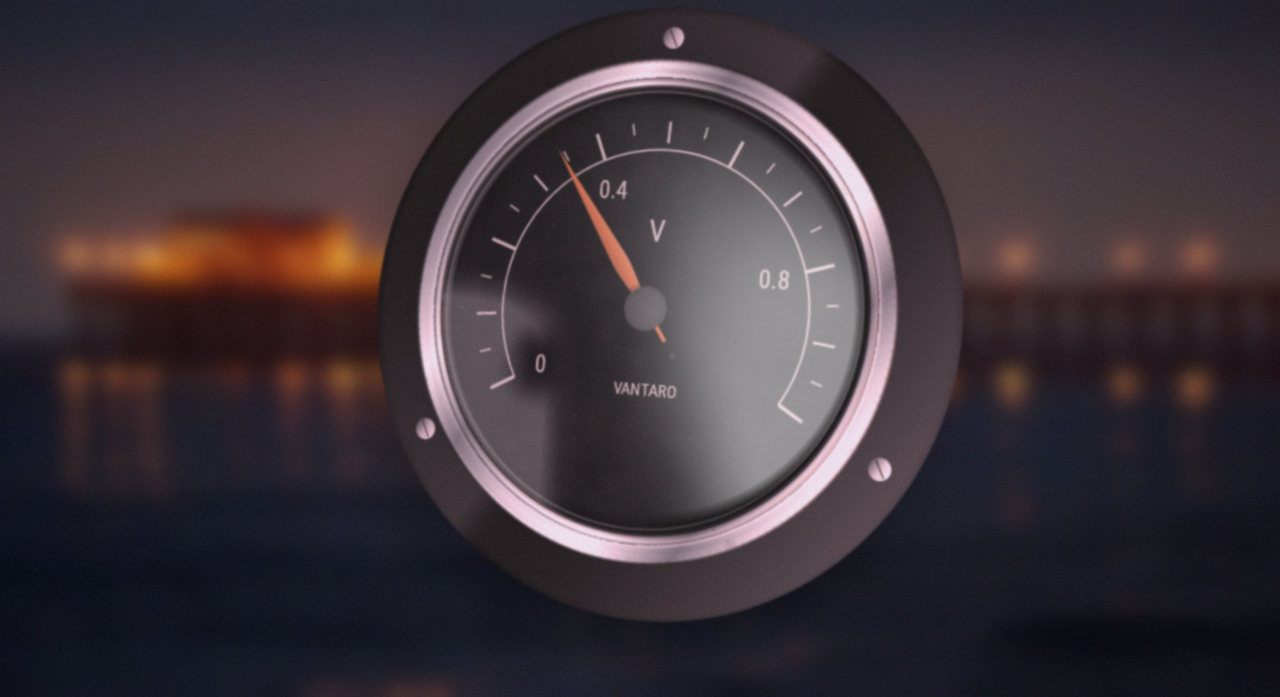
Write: 0.35 V
